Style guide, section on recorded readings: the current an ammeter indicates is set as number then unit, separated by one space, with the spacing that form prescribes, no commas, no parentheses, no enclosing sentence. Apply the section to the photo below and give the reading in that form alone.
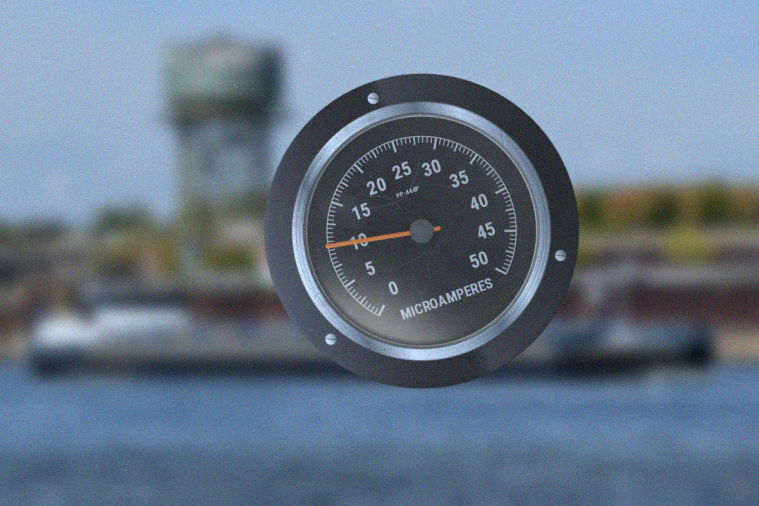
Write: 10 µA
